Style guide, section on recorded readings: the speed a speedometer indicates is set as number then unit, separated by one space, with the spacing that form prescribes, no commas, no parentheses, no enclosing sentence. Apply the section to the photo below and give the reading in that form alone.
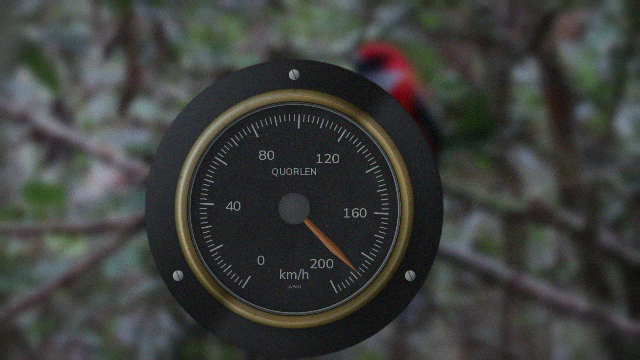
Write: 188 km/h
